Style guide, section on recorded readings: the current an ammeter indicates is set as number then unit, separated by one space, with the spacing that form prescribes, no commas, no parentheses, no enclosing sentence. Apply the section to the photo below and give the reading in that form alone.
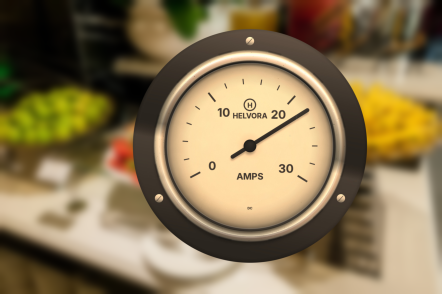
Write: 22 A
